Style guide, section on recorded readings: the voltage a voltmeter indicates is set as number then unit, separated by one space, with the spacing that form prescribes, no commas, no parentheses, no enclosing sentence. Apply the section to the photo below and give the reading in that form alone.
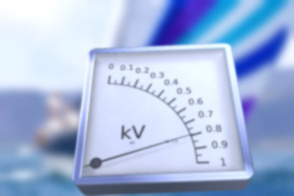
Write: 0.8 kV
